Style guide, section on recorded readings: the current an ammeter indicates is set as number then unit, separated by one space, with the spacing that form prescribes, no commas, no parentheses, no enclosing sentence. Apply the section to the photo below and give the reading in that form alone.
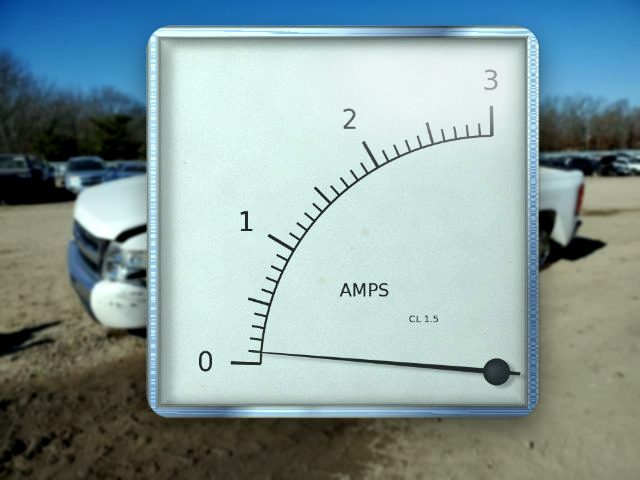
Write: 0.1 A
